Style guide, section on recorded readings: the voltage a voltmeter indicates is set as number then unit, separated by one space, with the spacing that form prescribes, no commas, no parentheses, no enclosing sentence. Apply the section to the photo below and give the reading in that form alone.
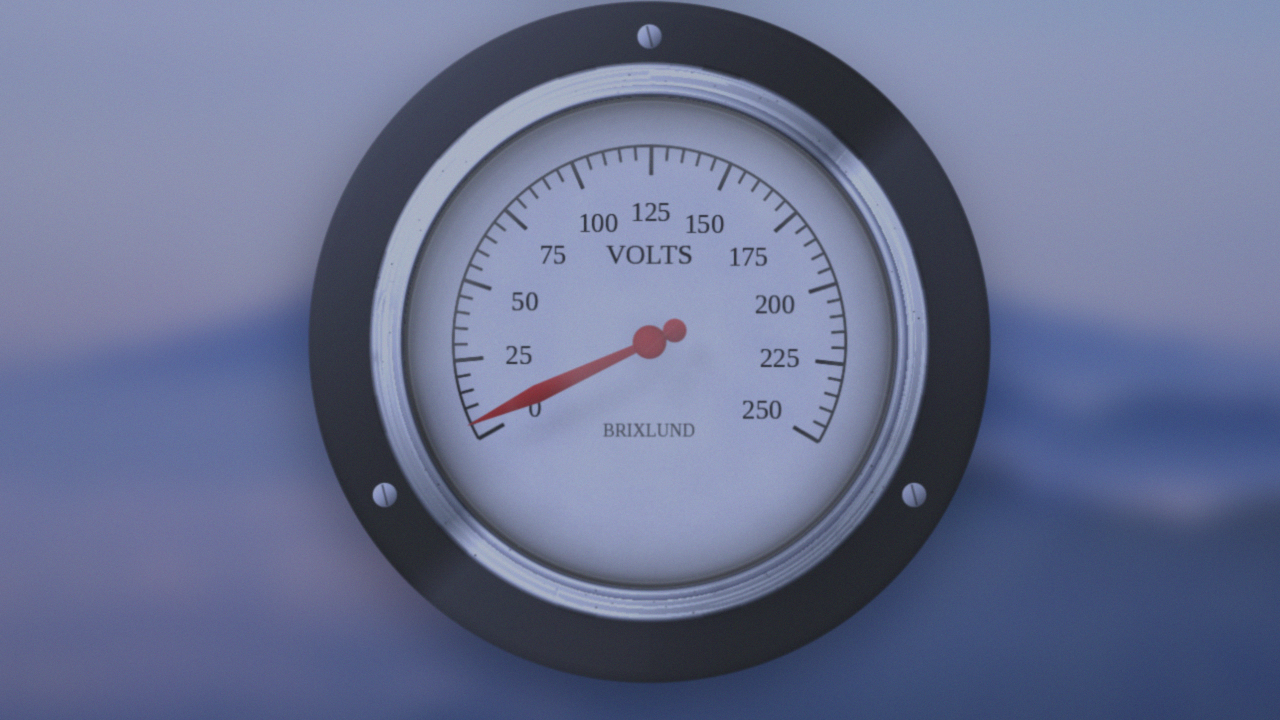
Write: 5 V
